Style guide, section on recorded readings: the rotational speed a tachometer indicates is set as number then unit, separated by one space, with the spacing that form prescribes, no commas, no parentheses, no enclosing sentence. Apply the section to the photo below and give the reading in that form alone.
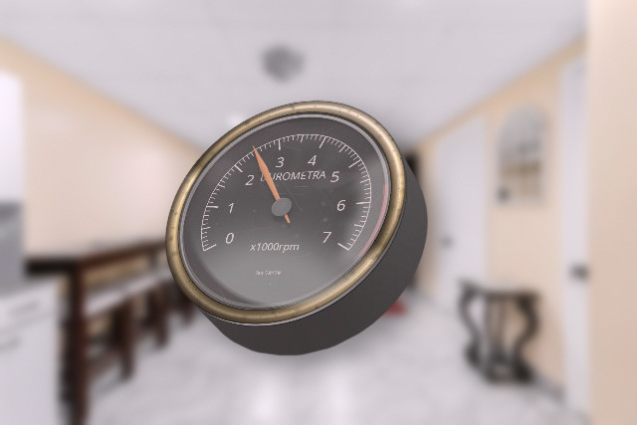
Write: 2500 rpm
